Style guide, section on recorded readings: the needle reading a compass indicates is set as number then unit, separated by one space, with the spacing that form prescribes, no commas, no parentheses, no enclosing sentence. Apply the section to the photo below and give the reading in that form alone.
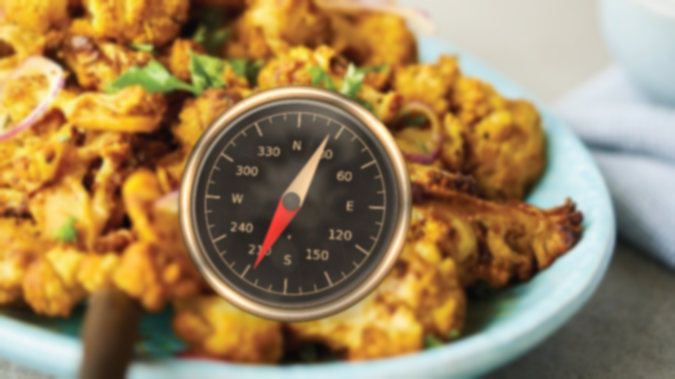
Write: 205 °
